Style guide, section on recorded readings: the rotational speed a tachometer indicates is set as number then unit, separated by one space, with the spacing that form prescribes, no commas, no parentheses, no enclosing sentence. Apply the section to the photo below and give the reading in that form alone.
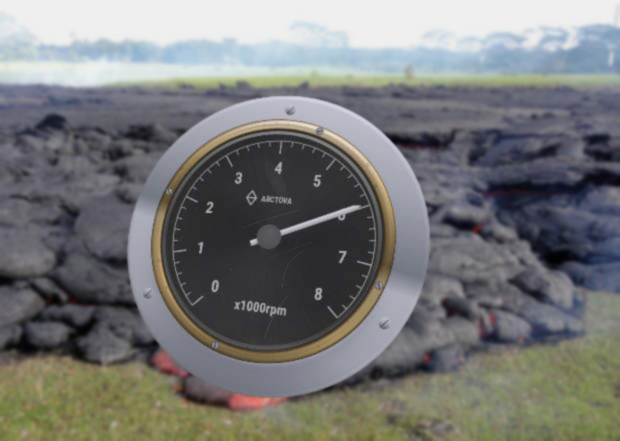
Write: 6000 rpm
